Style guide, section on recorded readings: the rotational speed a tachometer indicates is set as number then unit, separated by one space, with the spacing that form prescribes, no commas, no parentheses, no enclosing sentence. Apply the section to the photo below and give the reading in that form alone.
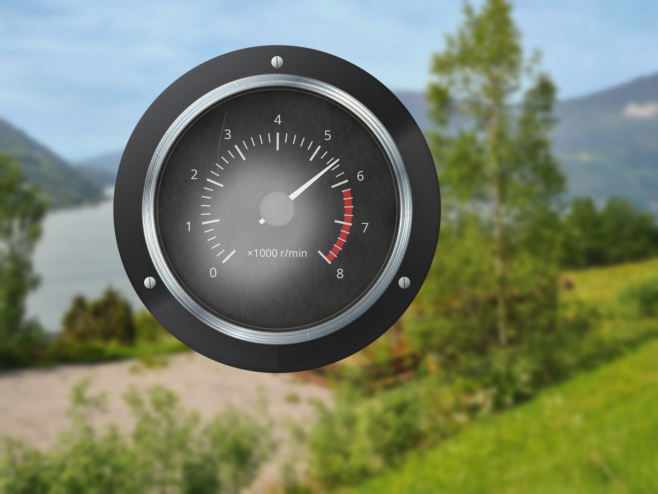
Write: 5500 rpm
